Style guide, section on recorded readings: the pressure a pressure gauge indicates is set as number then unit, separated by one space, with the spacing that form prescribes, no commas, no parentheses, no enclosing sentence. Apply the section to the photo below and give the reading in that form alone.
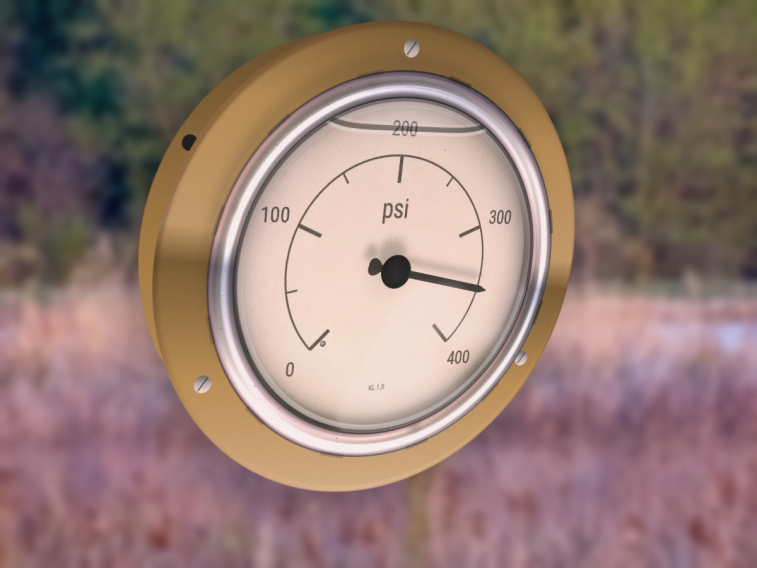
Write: 350 psi
